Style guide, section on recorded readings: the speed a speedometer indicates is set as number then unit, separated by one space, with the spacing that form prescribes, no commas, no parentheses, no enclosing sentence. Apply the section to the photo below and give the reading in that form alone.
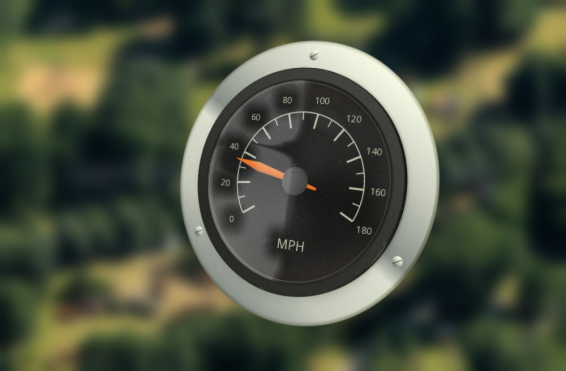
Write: 35 mph
